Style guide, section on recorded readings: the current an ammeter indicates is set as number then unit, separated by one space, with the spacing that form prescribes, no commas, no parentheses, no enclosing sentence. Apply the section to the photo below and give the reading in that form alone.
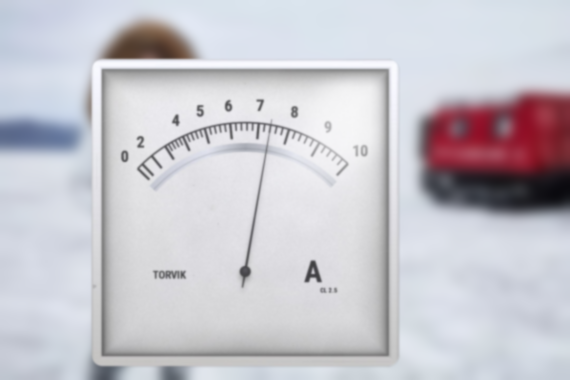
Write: 7.4 A
